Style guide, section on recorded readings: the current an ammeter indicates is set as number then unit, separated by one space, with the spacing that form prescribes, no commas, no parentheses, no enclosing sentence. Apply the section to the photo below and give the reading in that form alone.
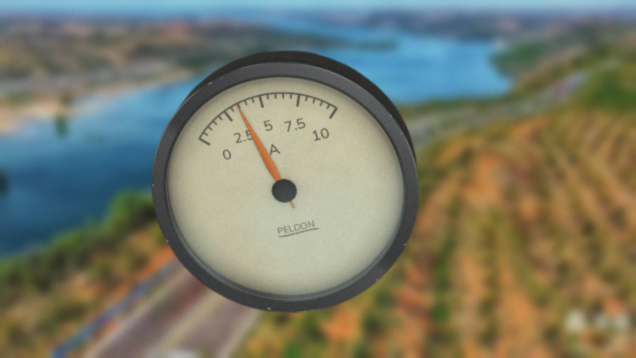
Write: 3.5 A
